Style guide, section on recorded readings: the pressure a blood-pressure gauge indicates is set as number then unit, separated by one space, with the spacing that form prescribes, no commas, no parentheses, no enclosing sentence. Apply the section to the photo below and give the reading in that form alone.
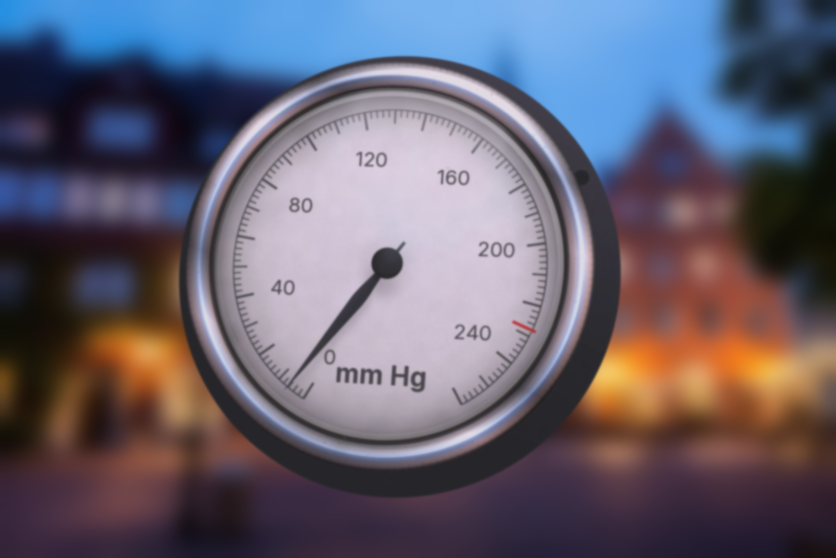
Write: 6 mmHg
